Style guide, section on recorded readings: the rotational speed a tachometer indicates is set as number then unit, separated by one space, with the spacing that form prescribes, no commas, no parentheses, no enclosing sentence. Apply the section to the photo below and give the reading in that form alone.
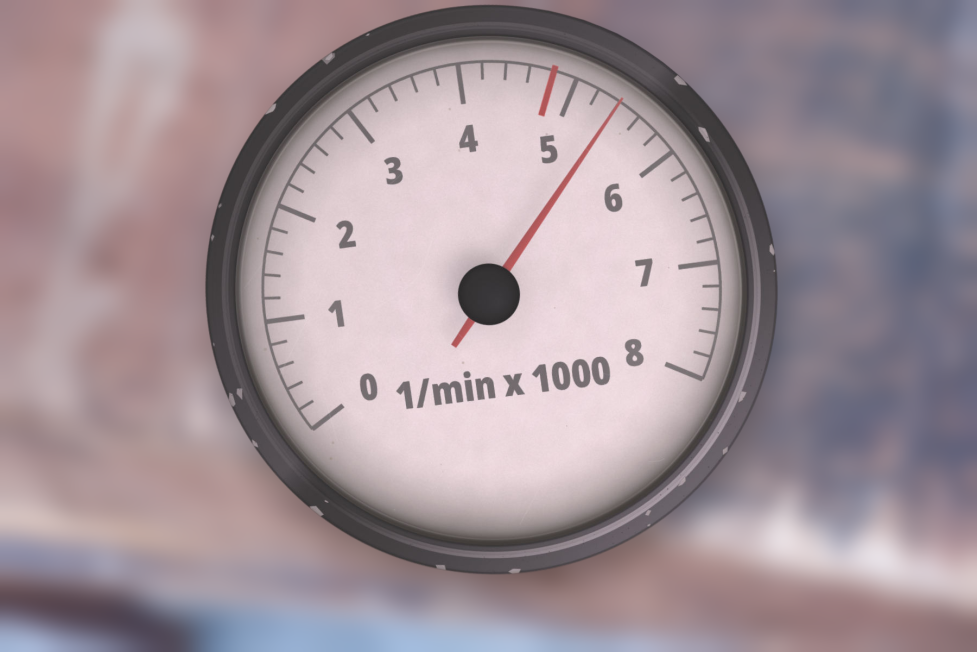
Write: 5400 rpm
